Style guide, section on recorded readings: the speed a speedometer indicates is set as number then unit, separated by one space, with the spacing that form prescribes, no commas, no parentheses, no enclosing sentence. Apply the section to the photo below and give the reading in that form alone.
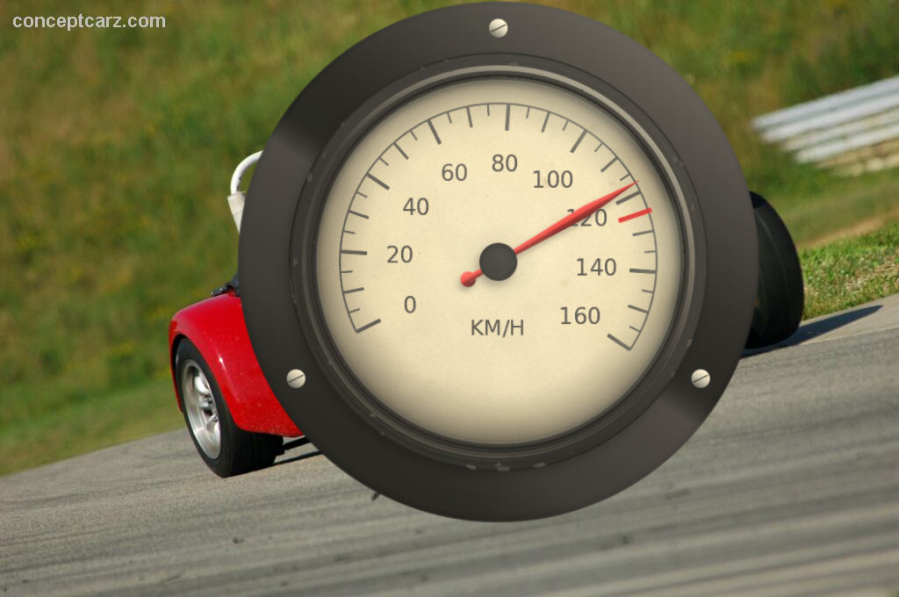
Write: 117.5 km/h
